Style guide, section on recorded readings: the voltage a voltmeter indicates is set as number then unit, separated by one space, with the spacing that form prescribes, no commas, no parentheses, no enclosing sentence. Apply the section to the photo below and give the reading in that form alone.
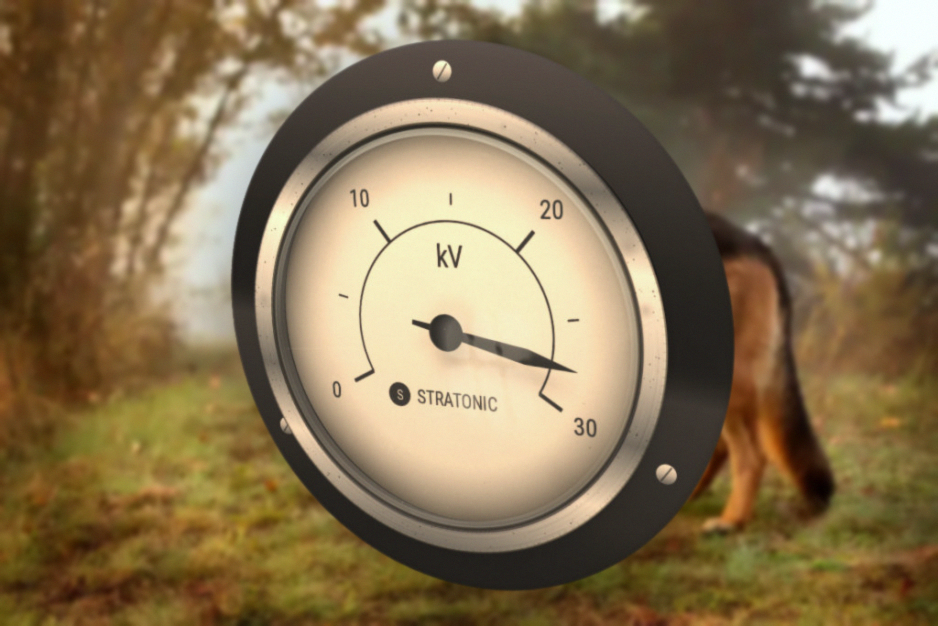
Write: 27.5 kV
